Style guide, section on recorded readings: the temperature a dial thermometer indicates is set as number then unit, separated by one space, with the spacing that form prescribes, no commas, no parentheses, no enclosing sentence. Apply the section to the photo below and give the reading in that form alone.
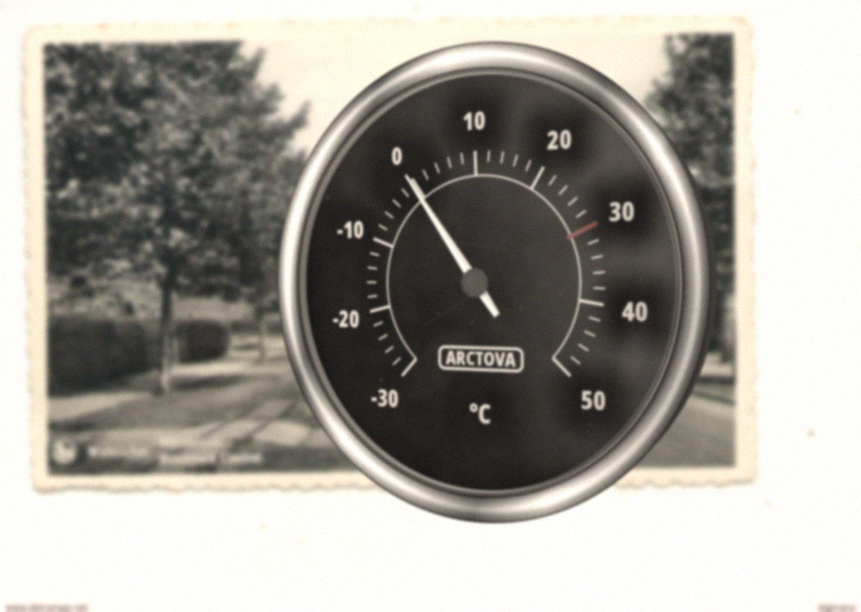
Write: 0 °C
